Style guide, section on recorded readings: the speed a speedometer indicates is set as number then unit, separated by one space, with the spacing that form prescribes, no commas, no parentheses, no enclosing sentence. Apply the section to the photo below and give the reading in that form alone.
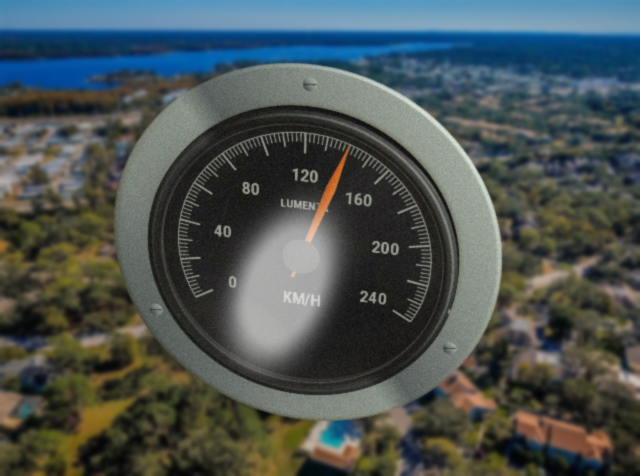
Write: 140 km/h
